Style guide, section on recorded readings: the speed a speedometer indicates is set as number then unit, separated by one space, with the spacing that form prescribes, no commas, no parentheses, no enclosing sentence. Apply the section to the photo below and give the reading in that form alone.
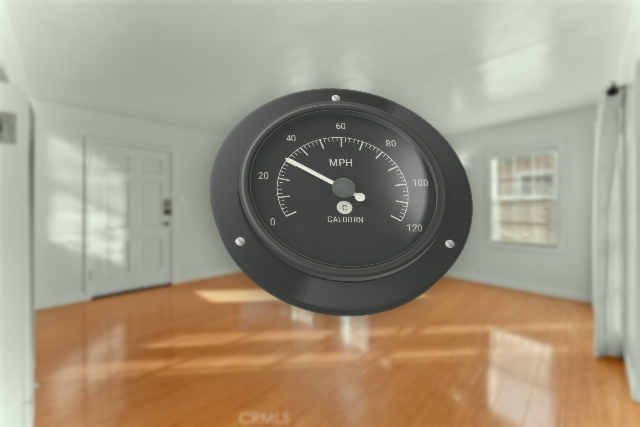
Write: 30 mph
